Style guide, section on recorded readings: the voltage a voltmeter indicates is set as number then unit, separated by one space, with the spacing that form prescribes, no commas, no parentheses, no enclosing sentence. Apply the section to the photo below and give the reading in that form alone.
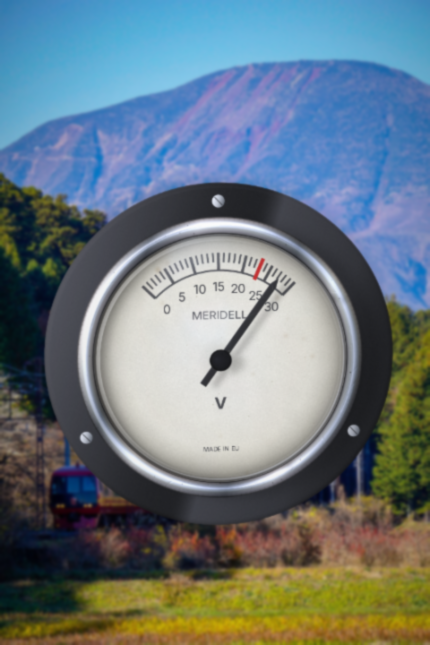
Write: 27 V
